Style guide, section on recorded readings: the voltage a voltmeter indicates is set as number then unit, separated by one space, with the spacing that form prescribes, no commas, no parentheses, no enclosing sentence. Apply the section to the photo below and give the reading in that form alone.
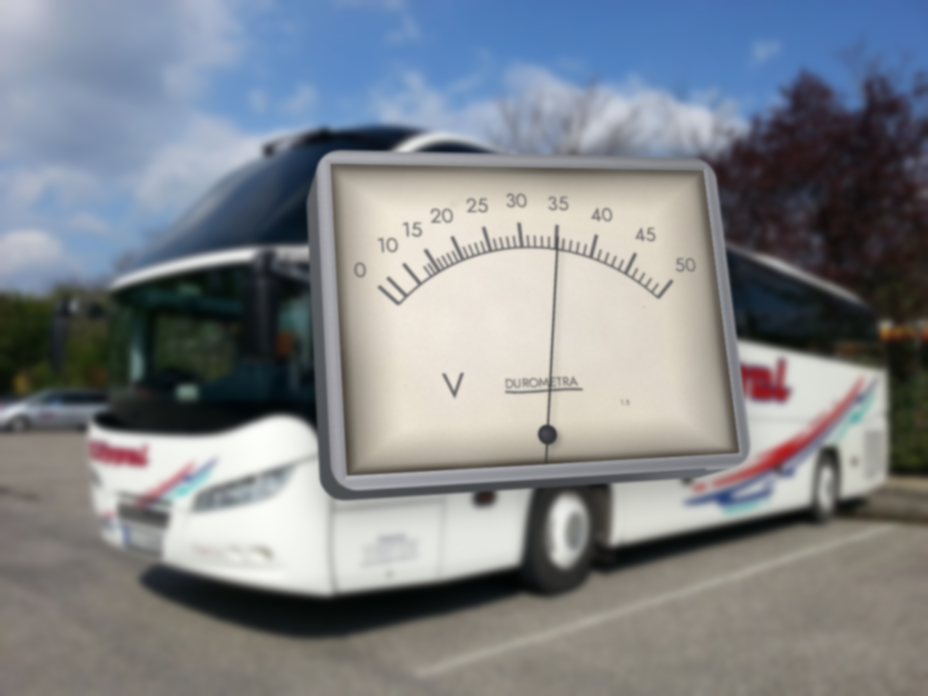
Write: 35 V
